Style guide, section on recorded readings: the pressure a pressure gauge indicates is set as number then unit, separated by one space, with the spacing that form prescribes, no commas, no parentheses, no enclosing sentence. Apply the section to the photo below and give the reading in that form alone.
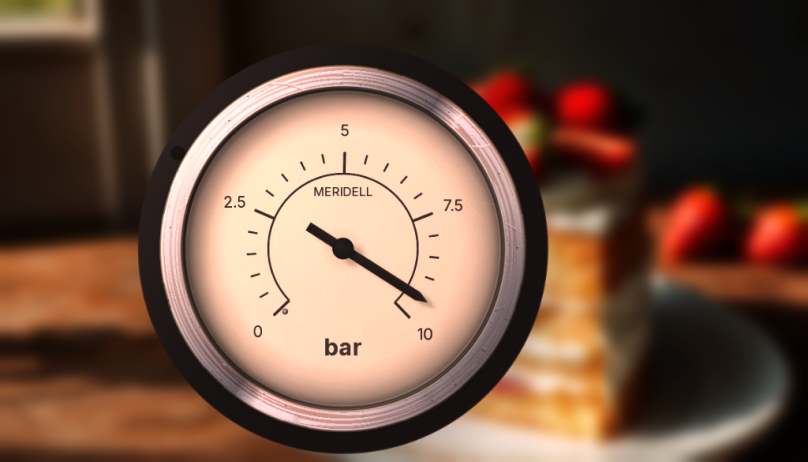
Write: 9.5 bar
